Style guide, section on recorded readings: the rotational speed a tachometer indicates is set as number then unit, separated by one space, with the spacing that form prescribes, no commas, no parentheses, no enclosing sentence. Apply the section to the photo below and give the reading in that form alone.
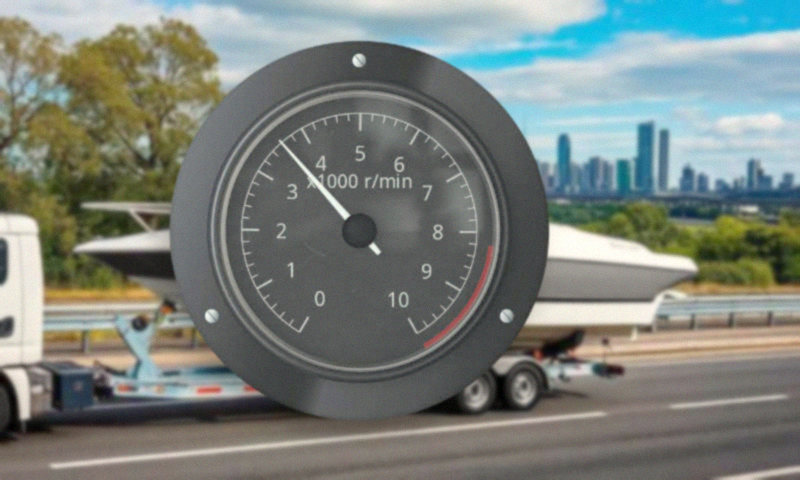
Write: 3600 rpm
